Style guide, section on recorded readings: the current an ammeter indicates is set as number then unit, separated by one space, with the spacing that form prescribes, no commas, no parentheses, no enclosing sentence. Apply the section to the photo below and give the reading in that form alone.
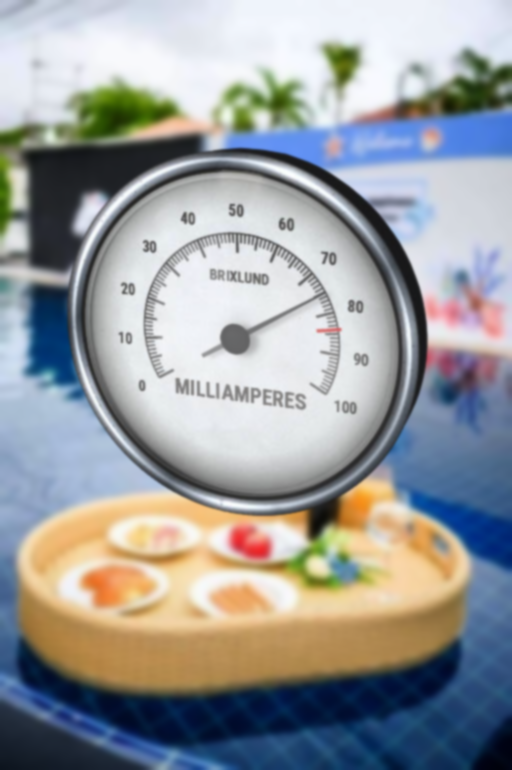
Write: 75 mA
